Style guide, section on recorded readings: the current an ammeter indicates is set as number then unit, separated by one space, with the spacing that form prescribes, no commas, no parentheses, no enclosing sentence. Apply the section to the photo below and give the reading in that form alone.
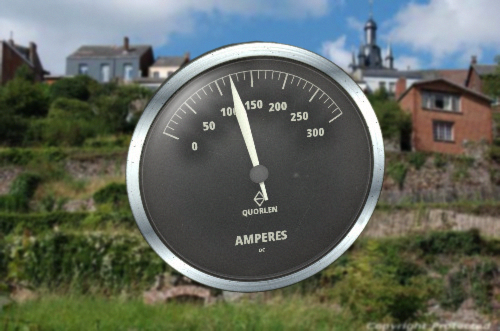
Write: 120 A
